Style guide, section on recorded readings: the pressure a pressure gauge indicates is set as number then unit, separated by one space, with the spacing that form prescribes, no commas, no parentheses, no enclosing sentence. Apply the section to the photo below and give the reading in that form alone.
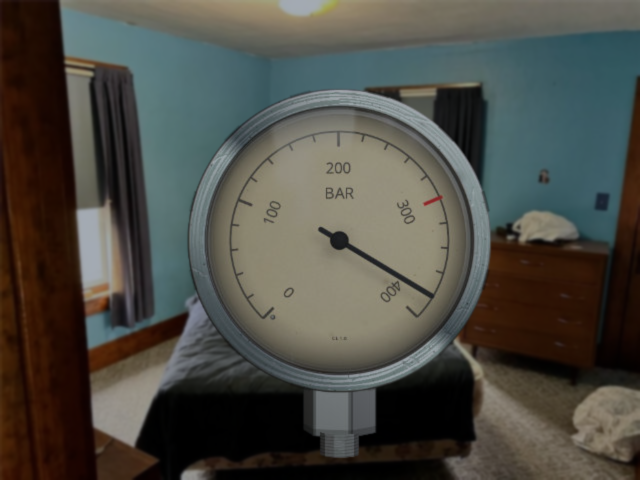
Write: 380 bar
